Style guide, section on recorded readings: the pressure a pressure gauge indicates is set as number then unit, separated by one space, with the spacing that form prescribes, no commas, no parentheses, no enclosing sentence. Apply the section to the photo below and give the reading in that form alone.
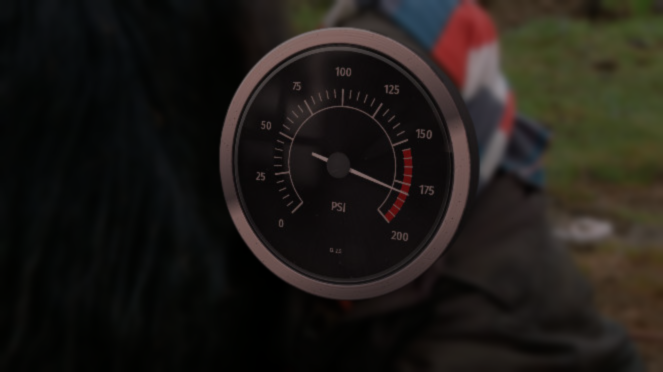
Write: 180 psi
